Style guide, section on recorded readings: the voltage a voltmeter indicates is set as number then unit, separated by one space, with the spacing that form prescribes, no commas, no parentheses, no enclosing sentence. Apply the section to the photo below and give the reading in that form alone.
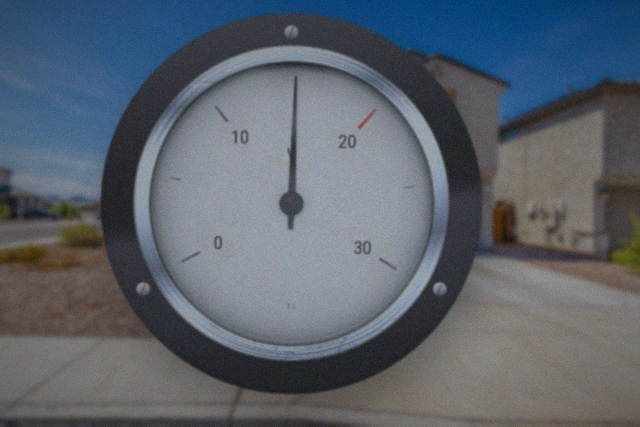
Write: 15 V
